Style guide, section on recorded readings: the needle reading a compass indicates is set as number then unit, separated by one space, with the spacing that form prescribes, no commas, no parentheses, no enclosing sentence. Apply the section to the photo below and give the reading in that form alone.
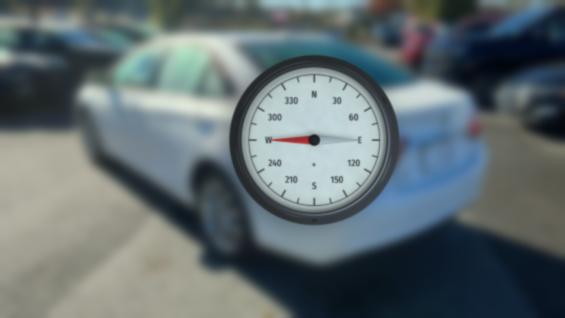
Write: 270 °
